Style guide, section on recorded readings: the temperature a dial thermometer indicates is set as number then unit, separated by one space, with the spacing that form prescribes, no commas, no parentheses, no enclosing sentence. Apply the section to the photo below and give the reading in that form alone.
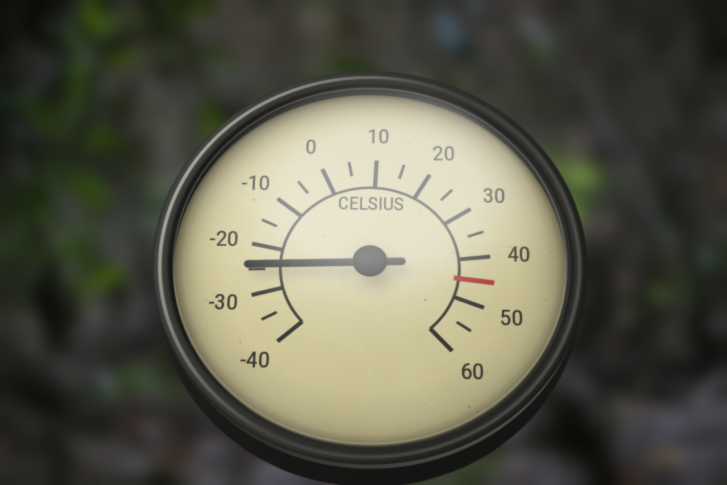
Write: -25 °C
